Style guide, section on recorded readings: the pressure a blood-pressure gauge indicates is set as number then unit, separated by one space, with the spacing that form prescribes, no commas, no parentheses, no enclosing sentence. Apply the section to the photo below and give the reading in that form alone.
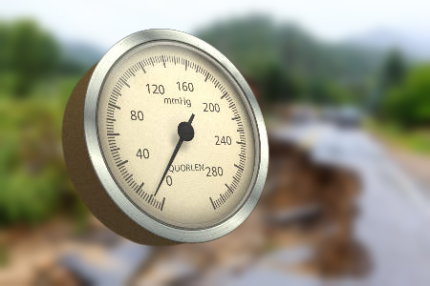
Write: 10 mmHg
